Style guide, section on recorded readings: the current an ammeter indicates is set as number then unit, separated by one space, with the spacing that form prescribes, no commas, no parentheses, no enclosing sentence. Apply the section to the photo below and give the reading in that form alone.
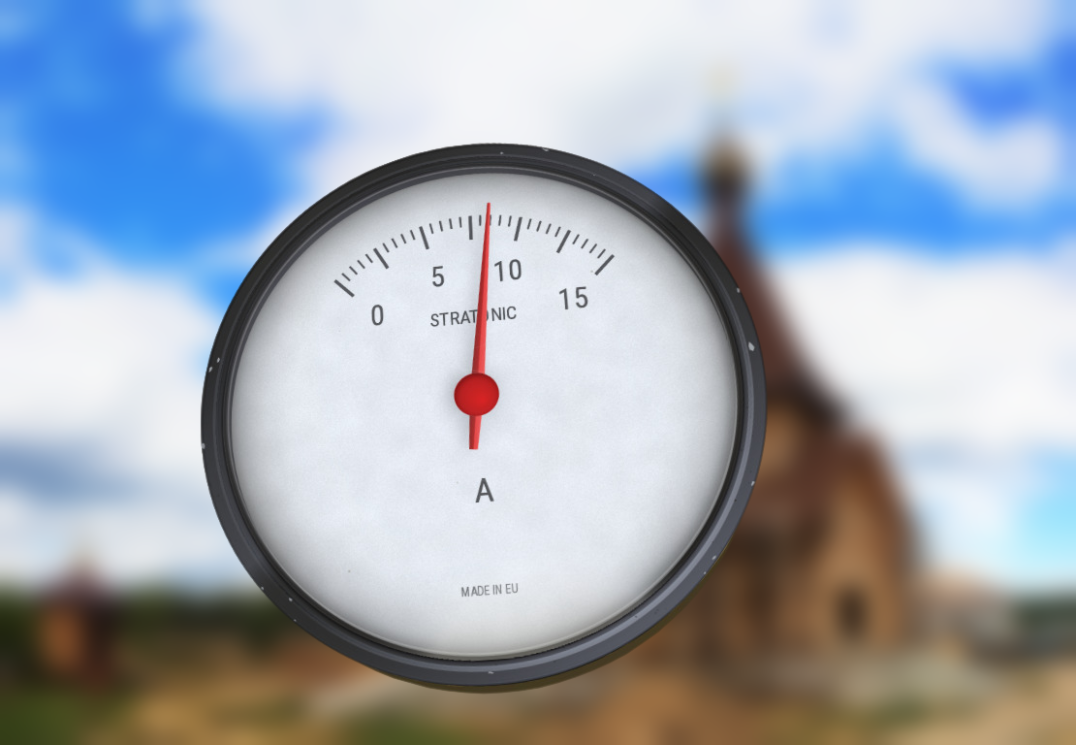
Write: 8.5 A
